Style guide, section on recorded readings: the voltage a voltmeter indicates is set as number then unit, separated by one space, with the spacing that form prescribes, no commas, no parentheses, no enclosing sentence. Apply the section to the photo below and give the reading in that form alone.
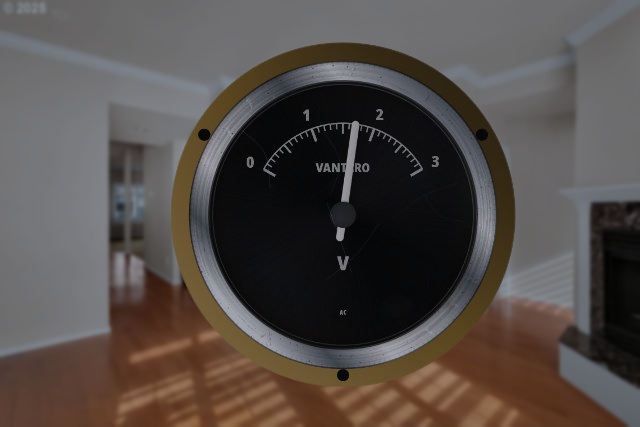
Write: 1.7 V
